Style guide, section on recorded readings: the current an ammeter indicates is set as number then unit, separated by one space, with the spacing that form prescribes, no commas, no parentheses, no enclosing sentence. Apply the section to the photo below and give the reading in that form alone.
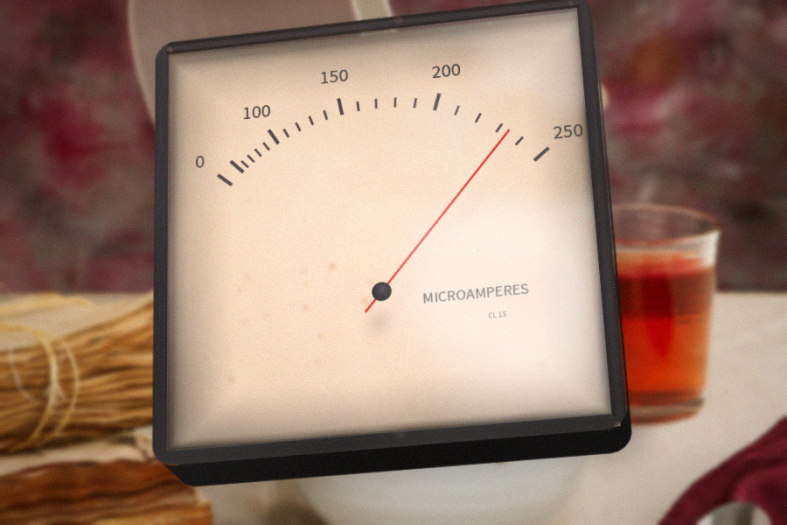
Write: 235 µA
